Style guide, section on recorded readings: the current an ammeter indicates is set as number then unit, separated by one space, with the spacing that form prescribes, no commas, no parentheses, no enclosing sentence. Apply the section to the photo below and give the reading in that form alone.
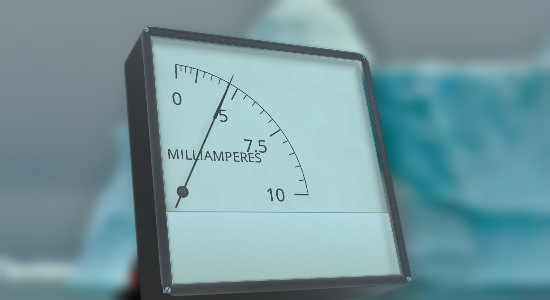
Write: 4.5 mA
